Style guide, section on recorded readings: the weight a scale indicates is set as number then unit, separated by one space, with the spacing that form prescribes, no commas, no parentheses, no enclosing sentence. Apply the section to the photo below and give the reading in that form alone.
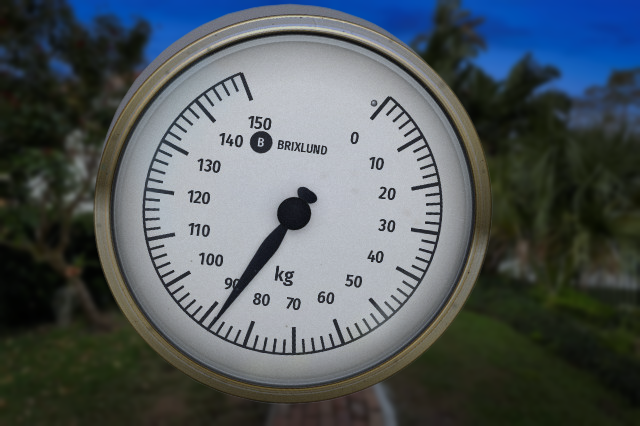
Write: 88 kg
